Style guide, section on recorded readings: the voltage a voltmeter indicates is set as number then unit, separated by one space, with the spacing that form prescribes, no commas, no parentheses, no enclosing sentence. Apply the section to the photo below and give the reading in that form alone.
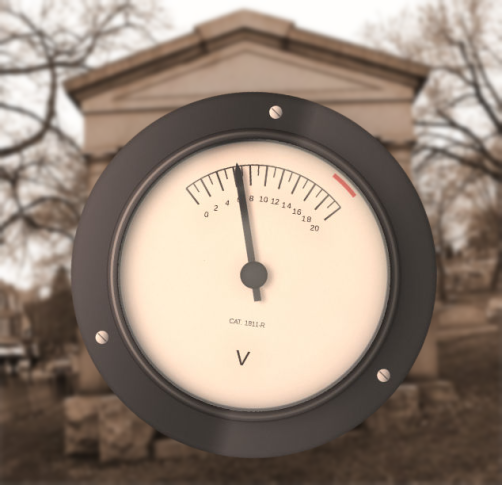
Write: 6.5 V
